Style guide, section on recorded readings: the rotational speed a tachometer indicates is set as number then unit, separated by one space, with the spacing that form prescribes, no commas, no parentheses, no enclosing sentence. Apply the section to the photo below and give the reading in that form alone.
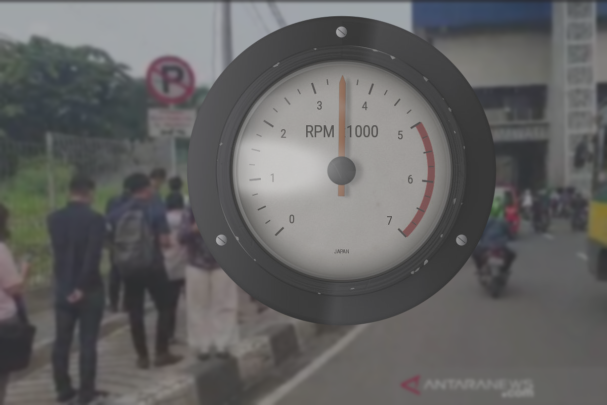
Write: 3500 rpm
